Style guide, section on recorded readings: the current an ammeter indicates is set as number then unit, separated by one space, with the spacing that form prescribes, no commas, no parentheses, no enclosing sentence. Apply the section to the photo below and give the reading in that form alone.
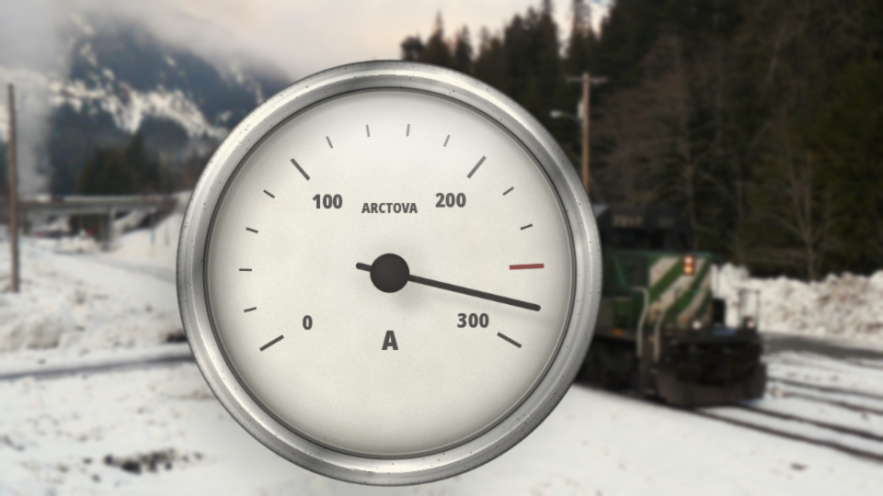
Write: 280 A
